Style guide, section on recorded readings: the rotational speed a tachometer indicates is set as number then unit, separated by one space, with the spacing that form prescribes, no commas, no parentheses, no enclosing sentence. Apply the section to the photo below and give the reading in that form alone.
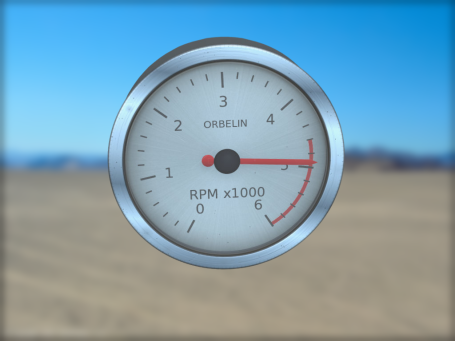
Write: 4900 rpm
